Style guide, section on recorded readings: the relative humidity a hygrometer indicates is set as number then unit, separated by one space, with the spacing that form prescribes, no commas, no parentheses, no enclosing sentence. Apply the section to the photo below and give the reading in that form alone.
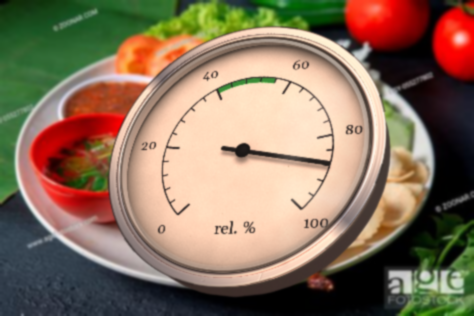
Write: 88 %
